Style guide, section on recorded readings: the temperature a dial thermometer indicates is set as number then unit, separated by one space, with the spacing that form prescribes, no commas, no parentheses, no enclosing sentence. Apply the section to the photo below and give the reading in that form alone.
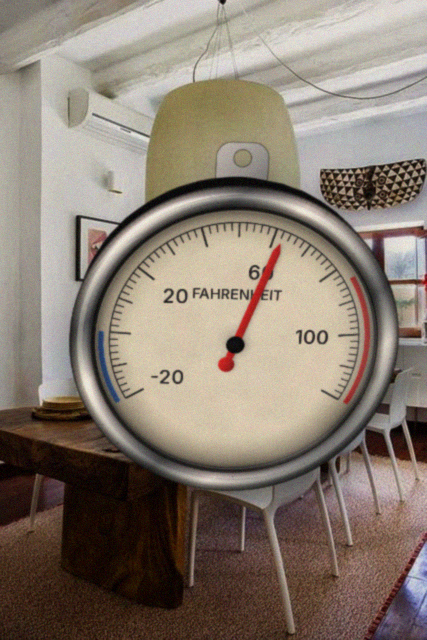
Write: 62 °F
